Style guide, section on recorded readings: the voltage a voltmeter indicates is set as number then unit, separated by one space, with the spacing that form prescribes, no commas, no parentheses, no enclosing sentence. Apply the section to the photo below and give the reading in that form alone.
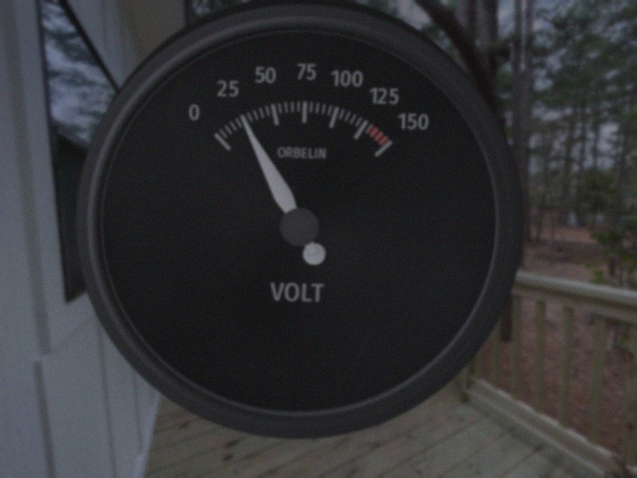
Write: 25 V
